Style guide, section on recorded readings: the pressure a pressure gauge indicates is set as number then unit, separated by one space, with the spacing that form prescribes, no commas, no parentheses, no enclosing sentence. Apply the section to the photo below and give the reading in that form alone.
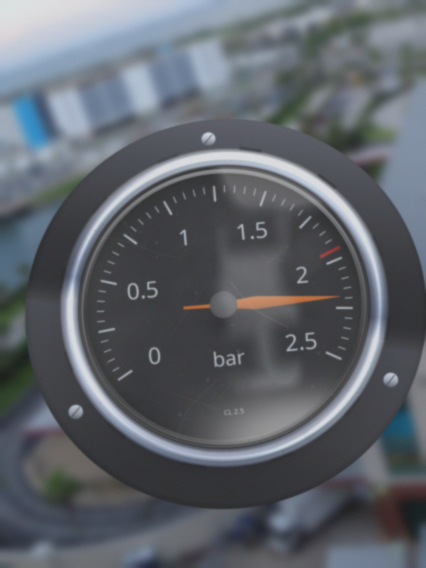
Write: 2.2 bar
